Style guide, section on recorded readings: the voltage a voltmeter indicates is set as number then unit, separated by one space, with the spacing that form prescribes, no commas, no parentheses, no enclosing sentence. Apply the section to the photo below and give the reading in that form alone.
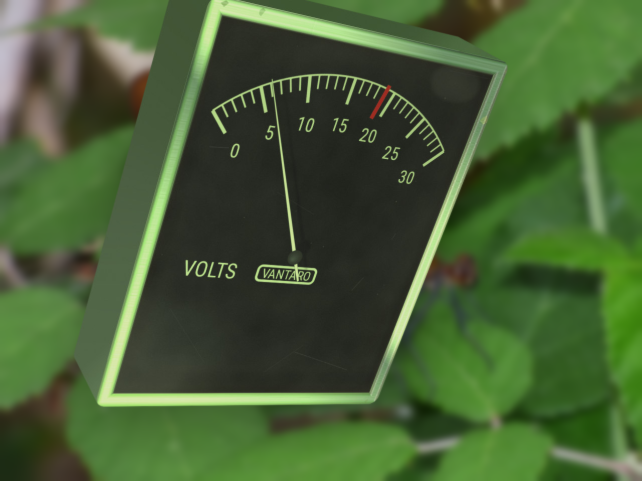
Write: 6 V
